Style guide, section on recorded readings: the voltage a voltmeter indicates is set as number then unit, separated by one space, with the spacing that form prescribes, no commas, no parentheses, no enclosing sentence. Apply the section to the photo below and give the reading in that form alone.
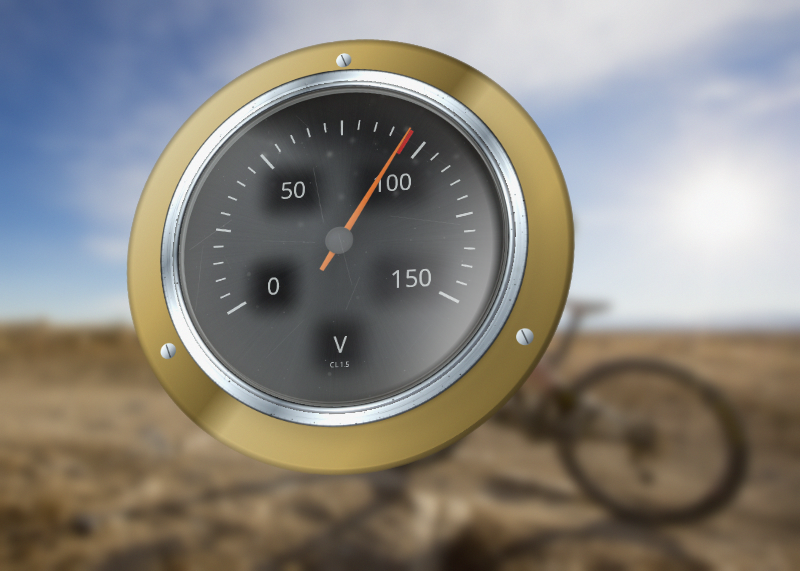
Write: 95 V
